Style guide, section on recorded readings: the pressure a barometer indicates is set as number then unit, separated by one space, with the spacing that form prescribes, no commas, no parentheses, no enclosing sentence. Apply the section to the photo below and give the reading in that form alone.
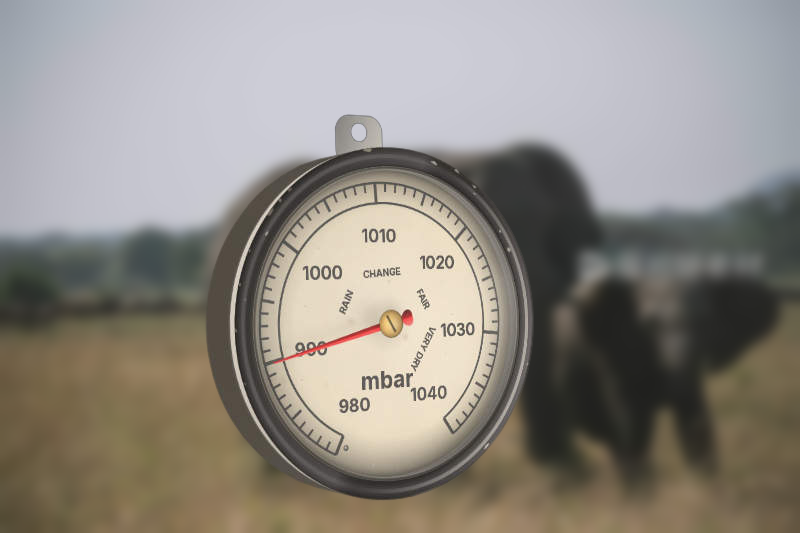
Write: 990 mbar
